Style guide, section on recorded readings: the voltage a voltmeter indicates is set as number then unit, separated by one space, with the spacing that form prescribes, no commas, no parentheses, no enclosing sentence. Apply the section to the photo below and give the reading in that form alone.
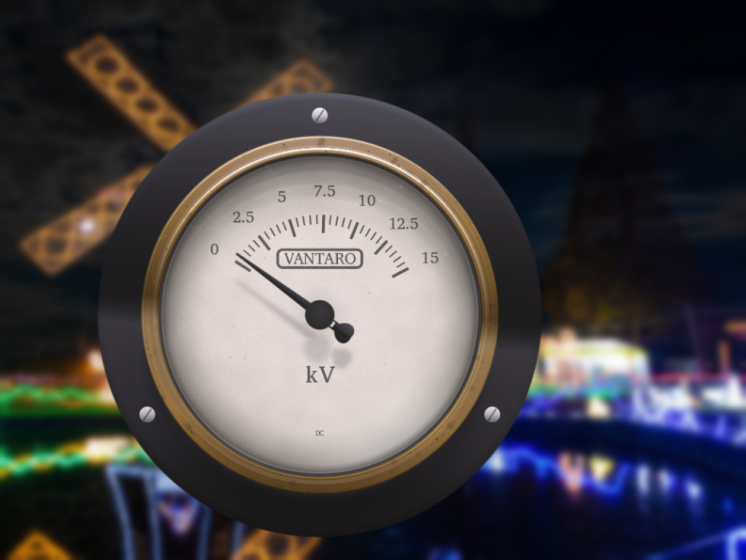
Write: 0.5 kV
